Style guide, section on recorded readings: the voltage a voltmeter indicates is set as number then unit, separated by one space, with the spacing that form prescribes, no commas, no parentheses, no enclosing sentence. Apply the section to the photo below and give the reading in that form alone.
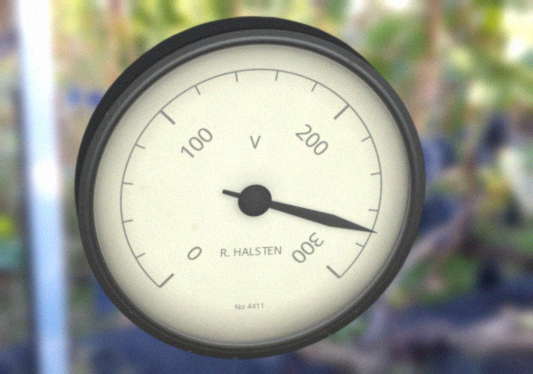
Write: 270 V
